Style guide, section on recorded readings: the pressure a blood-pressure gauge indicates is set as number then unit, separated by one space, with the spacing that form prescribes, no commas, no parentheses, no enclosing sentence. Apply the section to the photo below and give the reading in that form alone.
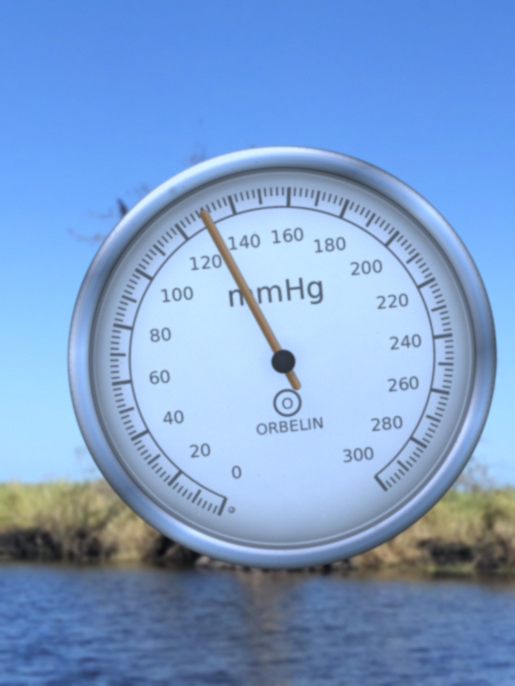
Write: 130 mmHg
